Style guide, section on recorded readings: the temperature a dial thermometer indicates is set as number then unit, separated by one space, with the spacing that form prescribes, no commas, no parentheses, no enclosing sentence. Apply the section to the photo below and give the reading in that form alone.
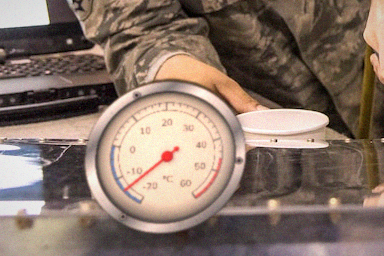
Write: -14 °C
